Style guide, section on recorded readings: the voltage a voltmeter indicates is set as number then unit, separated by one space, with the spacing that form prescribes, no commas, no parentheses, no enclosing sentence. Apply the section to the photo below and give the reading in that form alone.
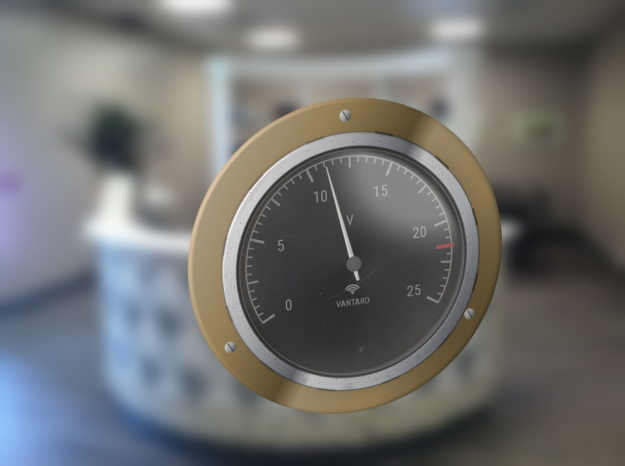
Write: 11 V
